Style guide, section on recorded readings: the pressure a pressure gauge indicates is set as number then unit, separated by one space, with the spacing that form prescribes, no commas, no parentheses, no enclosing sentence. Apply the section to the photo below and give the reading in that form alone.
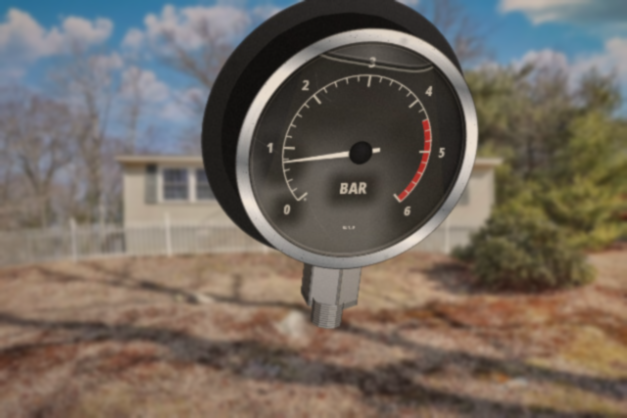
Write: 0.8 bar
